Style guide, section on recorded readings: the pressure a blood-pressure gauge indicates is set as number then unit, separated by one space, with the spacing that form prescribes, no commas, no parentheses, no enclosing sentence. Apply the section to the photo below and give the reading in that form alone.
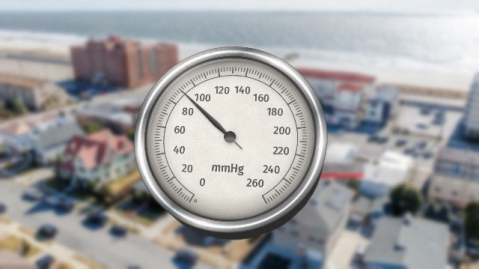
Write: 90 mmHg
